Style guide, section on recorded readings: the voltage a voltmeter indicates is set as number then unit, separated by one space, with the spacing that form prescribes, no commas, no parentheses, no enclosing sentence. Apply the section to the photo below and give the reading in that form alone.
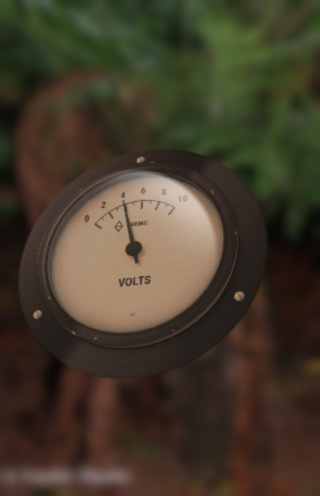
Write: 4 V
